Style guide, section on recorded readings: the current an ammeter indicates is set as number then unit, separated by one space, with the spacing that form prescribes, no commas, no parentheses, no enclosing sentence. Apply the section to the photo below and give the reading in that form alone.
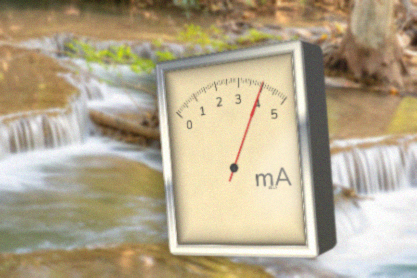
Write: 4 mA
